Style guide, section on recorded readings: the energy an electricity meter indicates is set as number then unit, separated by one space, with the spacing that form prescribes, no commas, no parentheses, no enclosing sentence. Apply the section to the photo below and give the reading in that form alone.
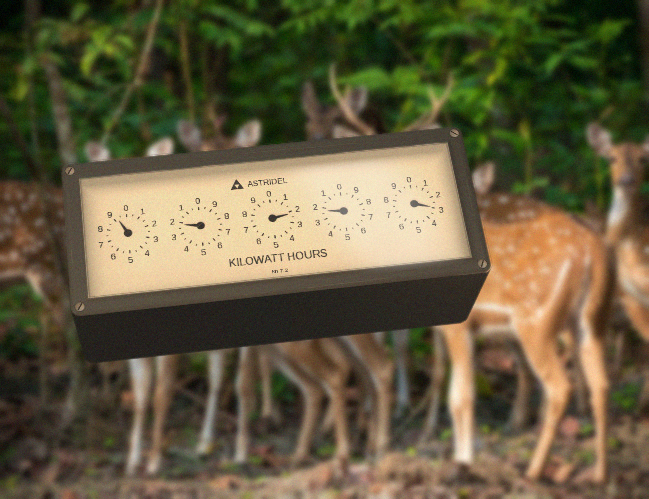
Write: 92223 kWh
